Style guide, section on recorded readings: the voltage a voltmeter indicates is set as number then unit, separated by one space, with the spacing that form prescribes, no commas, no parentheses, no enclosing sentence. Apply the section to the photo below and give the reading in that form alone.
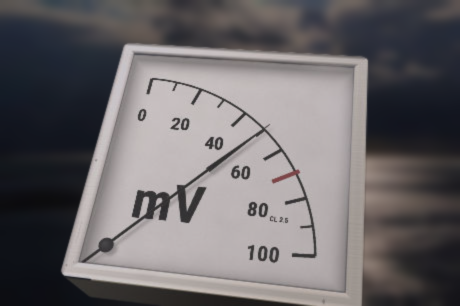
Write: 50 mV
